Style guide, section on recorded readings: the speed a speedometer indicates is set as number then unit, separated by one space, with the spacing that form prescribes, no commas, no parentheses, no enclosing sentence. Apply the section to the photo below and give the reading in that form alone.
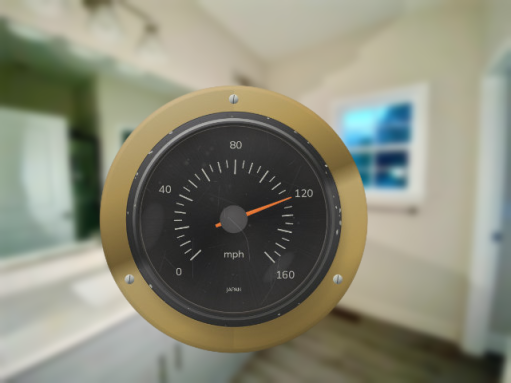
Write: 120 mph
